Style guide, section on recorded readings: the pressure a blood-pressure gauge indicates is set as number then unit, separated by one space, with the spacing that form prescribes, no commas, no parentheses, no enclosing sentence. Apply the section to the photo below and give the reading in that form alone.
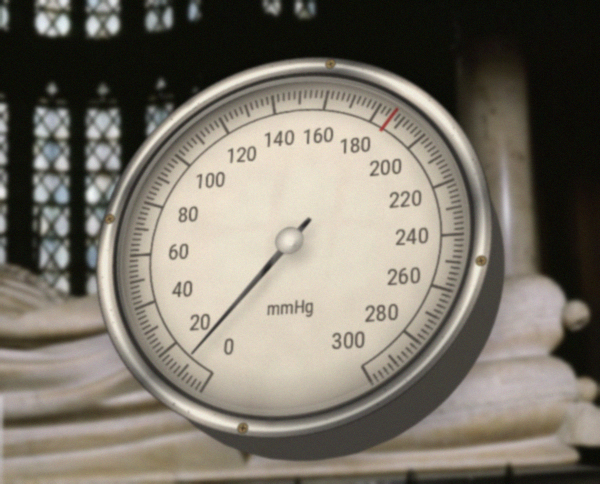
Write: 10 mmHg
